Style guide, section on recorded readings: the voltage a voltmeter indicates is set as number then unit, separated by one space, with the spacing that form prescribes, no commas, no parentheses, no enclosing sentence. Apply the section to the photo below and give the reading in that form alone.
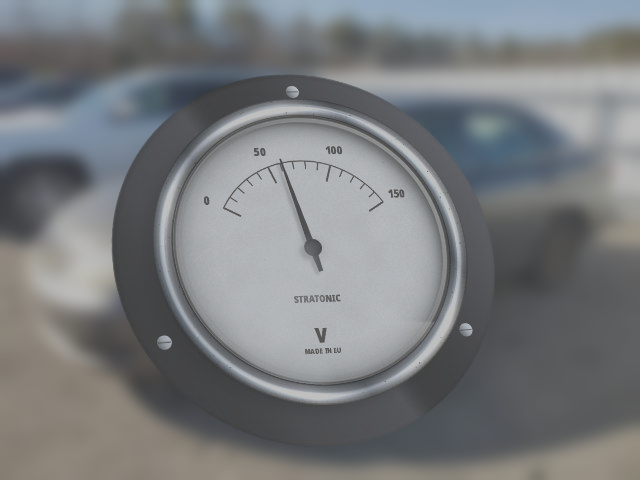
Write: 60 V
